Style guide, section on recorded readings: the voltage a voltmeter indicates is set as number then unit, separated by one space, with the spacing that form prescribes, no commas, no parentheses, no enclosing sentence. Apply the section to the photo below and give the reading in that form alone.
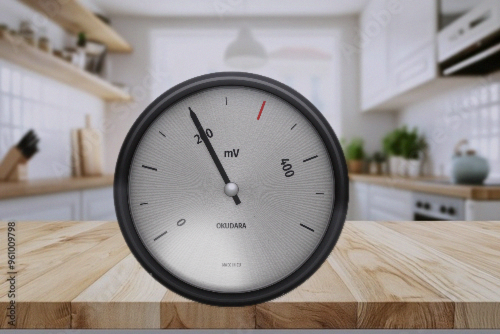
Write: 200 mV
